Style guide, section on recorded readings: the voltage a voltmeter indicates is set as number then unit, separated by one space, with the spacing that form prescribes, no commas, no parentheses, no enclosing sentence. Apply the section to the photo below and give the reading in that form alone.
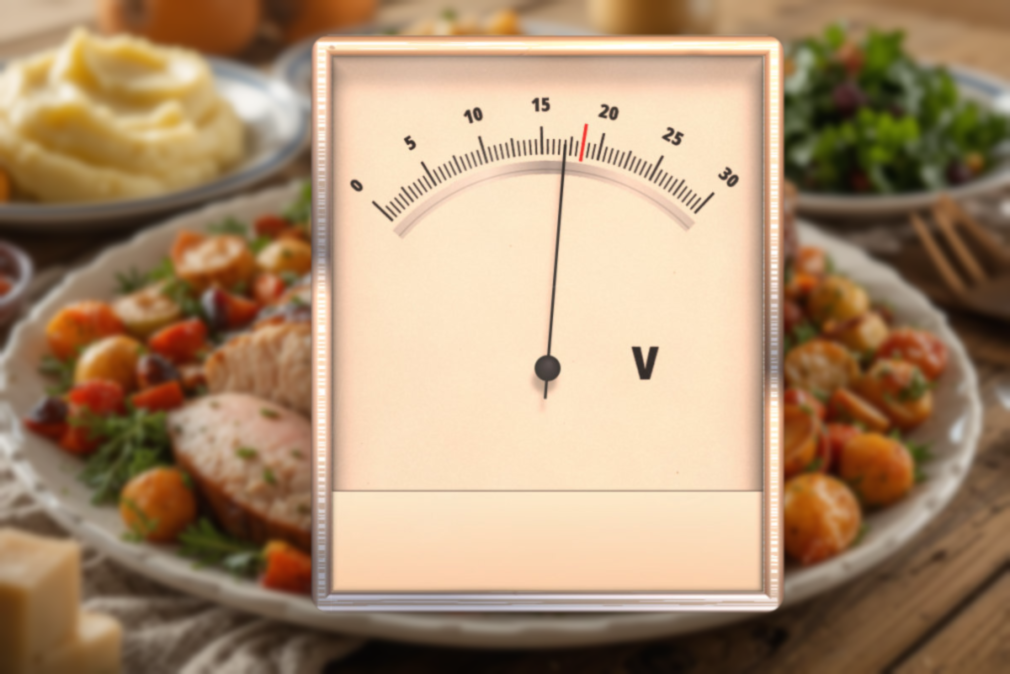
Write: 17 V
